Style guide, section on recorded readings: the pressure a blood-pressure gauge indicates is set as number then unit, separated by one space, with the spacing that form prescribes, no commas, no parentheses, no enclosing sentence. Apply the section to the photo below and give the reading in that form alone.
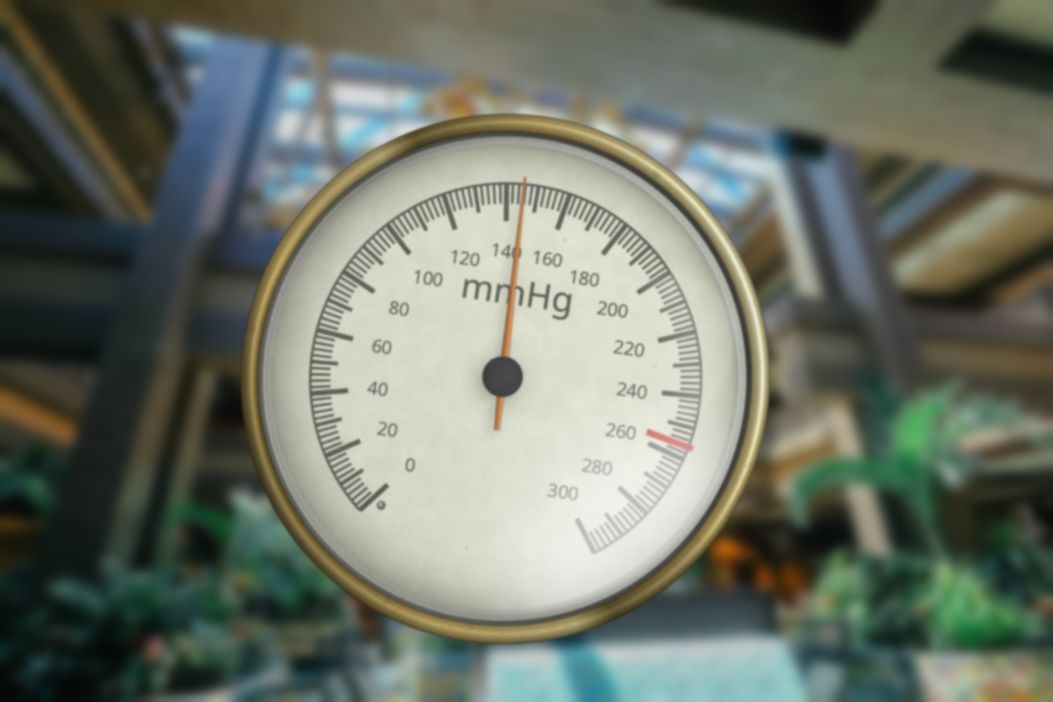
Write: 146 mmHg
